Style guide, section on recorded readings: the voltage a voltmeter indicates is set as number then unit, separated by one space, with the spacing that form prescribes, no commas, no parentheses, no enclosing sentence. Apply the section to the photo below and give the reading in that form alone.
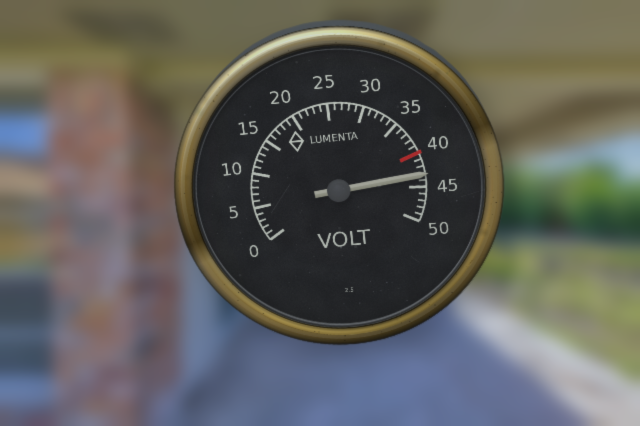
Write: 43 V
